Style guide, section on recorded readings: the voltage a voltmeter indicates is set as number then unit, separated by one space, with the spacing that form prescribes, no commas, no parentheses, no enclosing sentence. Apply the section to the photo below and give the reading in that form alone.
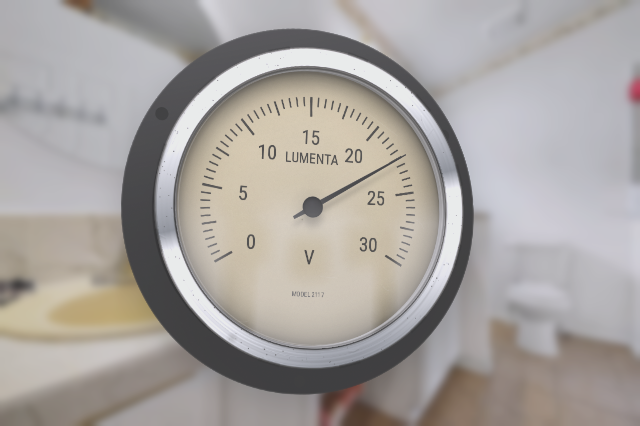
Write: 22.5 V
